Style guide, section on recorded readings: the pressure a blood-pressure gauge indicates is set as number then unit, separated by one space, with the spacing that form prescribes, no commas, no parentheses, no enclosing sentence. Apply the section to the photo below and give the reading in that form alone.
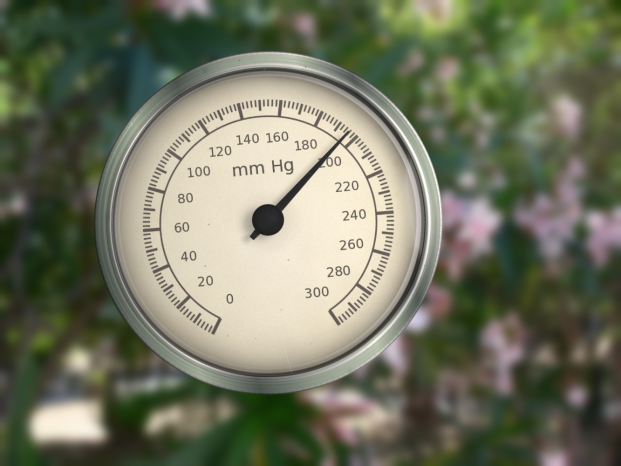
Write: 196 mmHg
